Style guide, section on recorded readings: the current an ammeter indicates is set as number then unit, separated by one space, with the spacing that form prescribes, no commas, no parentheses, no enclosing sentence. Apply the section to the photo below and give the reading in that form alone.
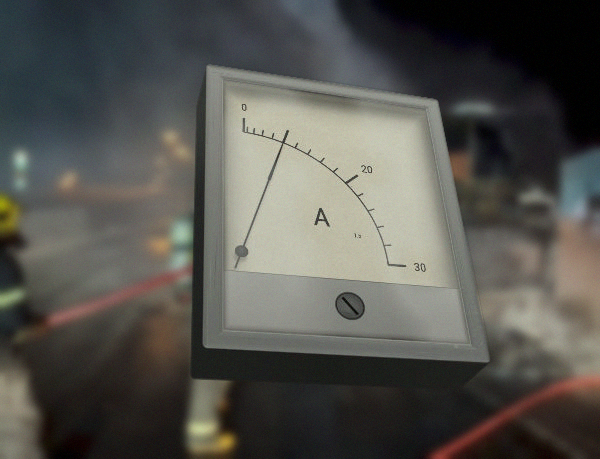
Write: 10 A
